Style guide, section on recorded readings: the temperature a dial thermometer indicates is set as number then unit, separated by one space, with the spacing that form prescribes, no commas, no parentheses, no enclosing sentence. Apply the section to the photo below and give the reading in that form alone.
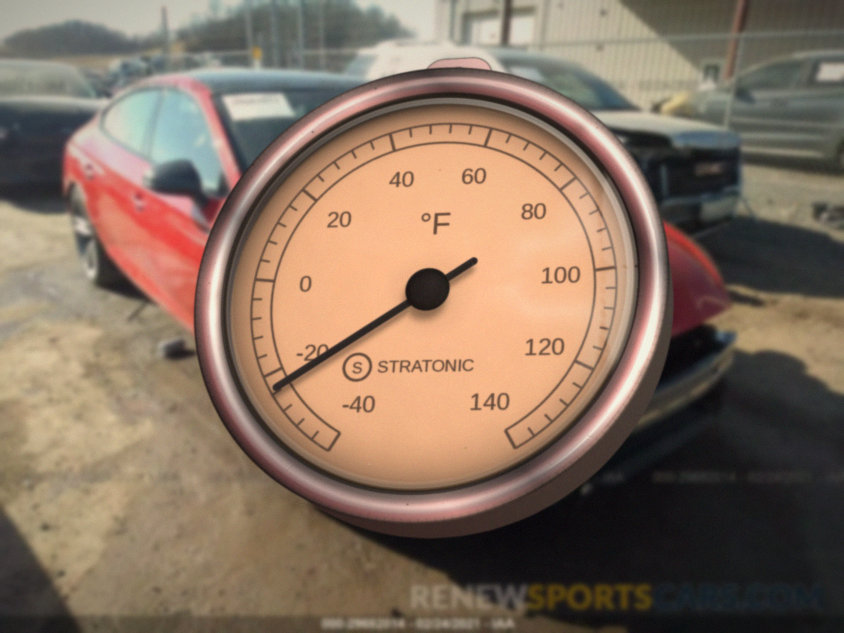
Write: -24 °F
